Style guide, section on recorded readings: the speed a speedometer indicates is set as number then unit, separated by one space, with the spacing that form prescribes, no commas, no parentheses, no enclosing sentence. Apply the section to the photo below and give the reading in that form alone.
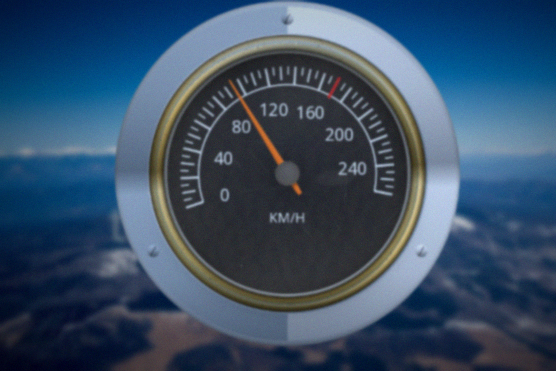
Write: 95 km/h
